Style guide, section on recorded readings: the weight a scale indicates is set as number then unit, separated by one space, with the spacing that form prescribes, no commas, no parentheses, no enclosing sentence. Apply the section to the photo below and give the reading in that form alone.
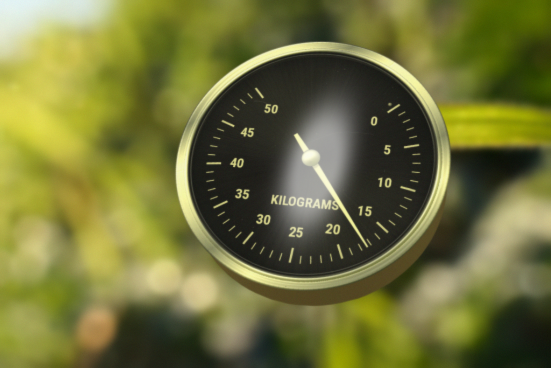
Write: 17.5 kg
